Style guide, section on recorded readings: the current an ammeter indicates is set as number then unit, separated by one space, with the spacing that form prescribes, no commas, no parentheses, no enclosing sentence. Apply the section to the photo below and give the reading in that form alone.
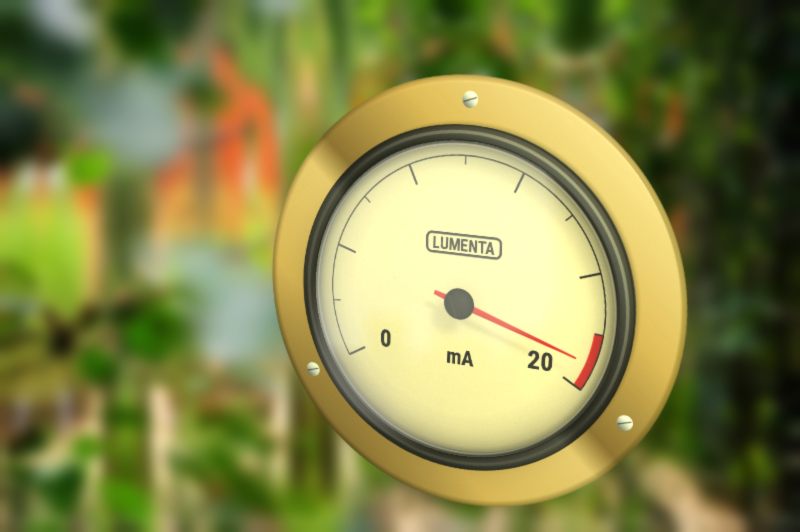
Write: 19 mA
